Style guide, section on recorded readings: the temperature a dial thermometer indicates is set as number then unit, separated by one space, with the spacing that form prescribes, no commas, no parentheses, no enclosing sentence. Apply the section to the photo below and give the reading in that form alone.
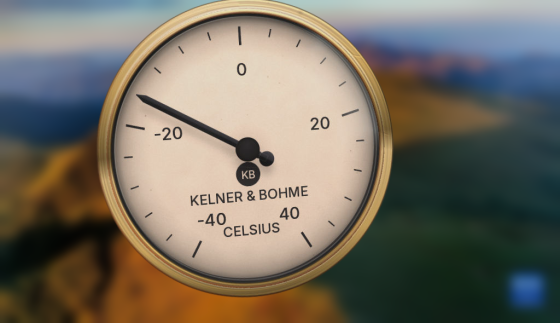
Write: -16 °C
